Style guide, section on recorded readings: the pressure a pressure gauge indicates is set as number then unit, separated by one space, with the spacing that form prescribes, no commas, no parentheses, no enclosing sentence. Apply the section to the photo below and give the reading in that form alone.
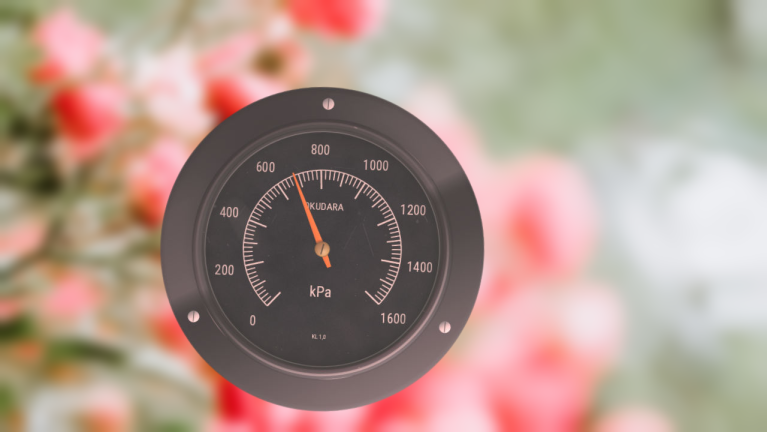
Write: 680 kPa
